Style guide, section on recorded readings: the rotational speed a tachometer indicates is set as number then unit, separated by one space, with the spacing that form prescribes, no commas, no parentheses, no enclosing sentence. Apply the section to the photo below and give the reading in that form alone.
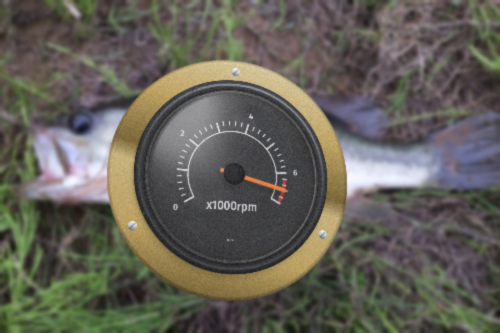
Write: 6600 rpm
